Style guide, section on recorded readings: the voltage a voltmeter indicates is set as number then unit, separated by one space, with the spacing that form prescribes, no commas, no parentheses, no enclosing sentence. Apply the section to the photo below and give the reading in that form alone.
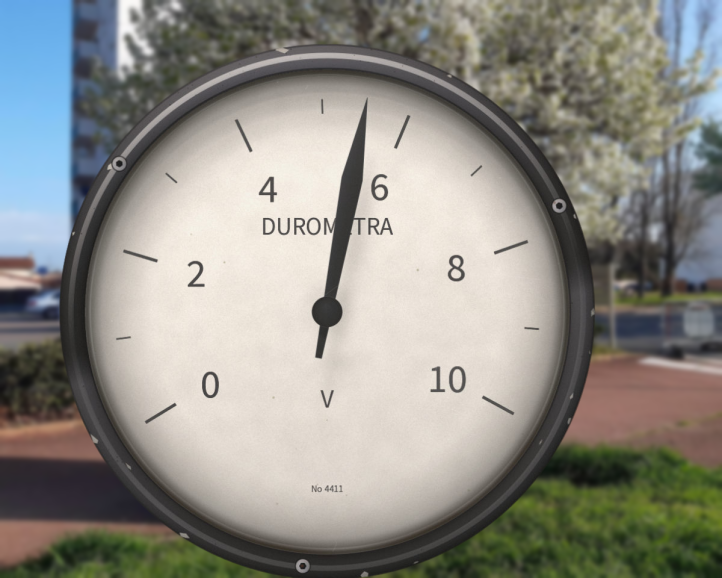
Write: 5.5 V
